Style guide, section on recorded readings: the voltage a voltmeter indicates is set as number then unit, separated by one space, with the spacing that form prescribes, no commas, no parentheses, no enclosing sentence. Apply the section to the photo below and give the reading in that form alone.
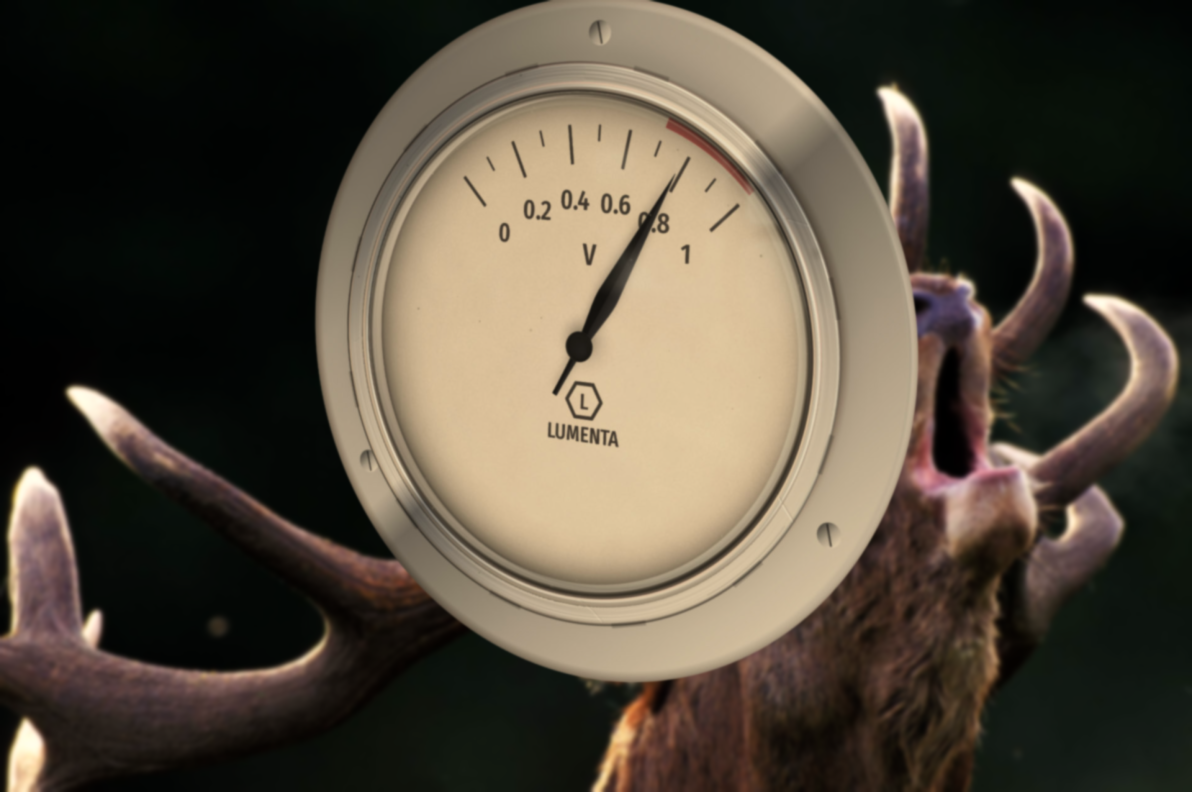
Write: 0.8 V
